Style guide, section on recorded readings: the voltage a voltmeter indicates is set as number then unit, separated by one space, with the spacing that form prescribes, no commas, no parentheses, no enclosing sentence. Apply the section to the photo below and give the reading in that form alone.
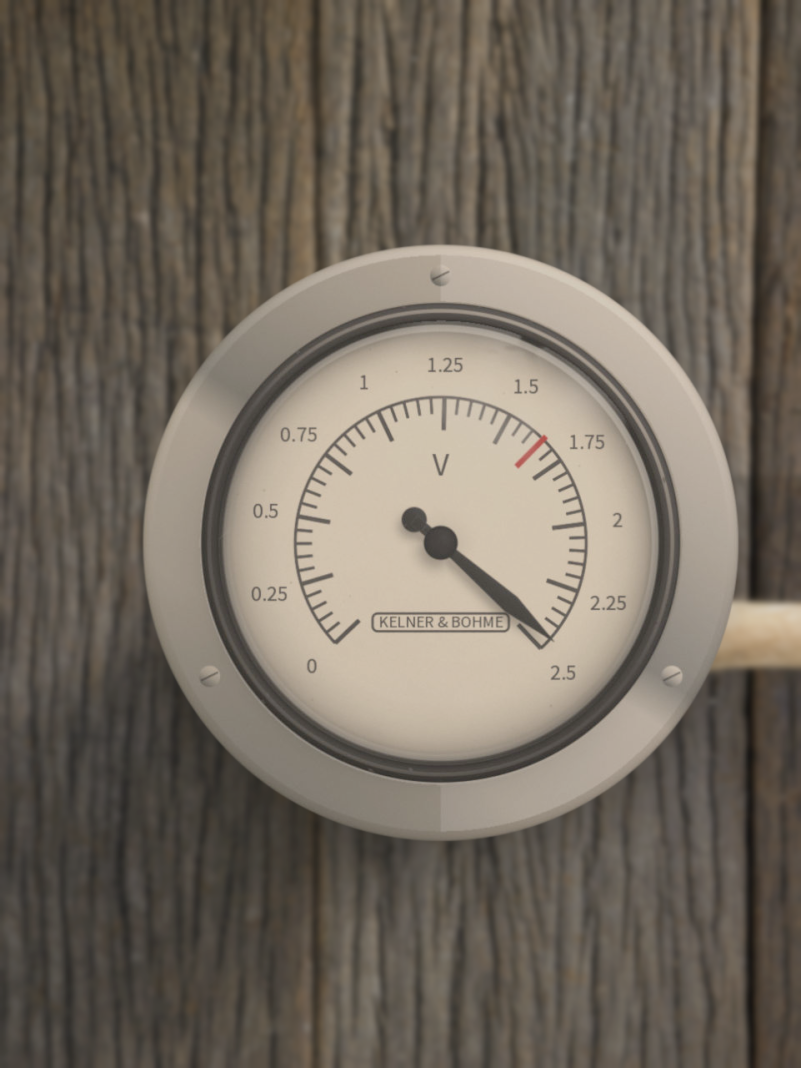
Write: 2.45 V
